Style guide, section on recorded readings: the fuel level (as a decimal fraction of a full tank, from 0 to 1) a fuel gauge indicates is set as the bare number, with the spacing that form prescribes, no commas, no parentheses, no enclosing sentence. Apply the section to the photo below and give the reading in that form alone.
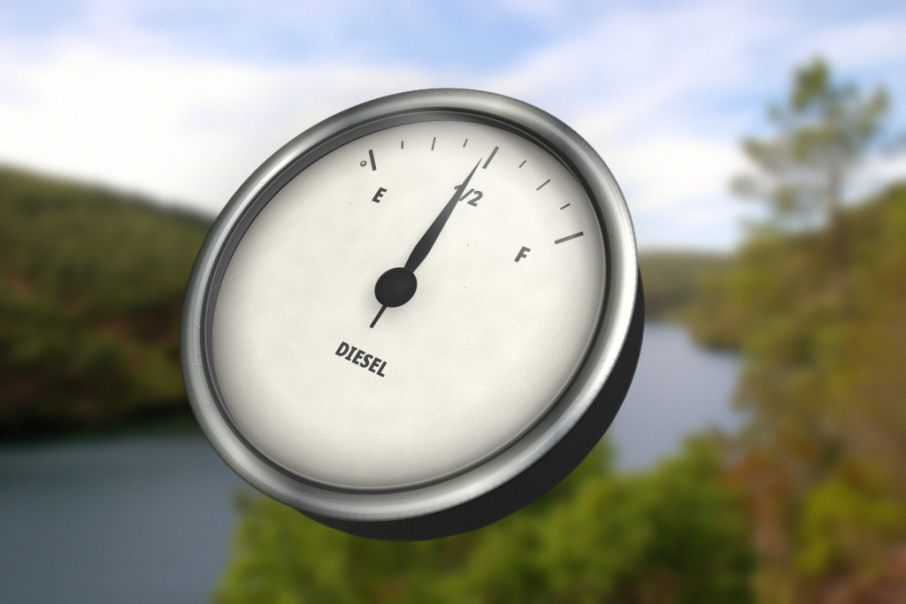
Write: 0.5
